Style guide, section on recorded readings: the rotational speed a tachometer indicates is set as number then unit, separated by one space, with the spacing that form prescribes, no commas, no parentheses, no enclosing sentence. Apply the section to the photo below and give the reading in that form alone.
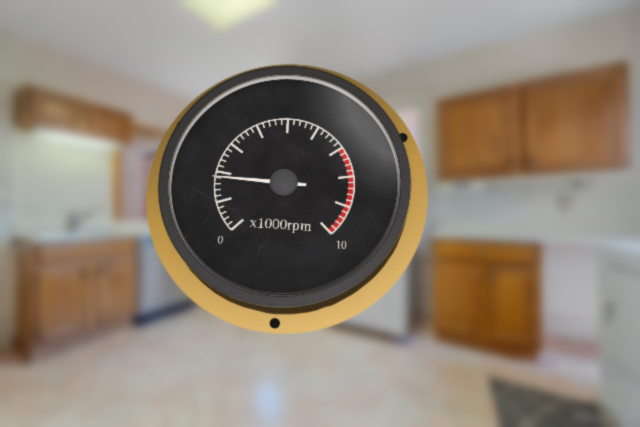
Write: 1800 rpm
